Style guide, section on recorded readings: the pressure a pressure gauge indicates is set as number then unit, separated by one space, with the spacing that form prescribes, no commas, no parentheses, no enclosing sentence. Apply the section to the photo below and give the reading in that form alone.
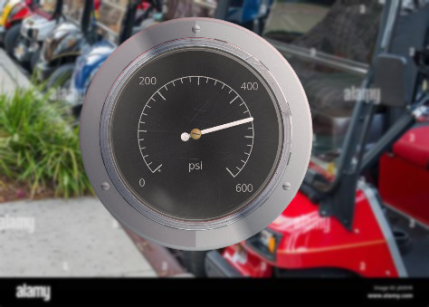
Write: 460 psi
